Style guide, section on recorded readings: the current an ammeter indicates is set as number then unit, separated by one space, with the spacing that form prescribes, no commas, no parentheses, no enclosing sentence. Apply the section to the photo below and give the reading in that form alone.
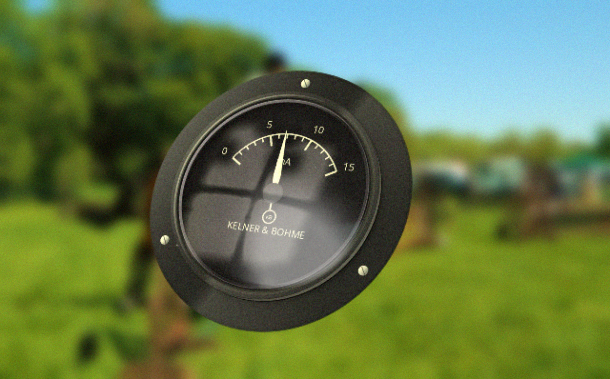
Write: 7 mA
